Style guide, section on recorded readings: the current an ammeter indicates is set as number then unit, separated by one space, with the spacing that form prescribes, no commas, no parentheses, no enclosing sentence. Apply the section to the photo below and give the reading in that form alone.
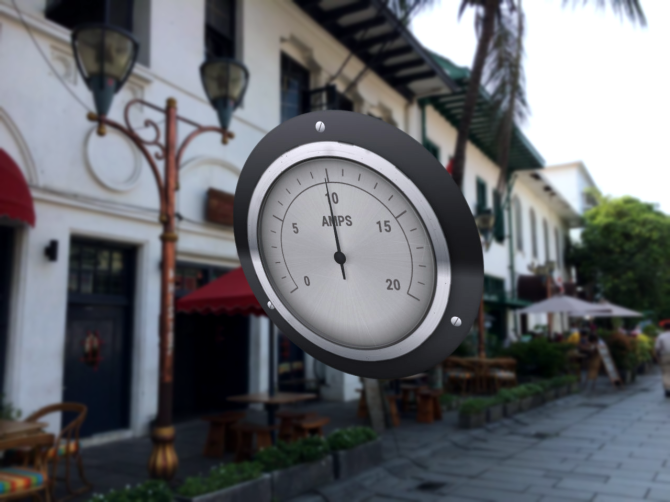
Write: 10 A
